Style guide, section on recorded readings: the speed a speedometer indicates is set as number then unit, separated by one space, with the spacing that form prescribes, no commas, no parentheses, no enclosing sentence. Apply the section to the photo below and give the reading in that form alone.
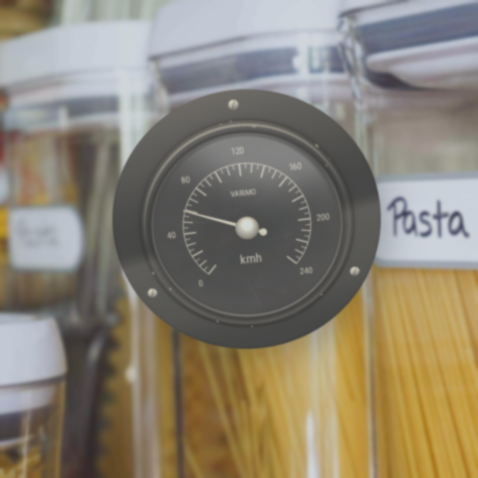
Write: 60 km/h
